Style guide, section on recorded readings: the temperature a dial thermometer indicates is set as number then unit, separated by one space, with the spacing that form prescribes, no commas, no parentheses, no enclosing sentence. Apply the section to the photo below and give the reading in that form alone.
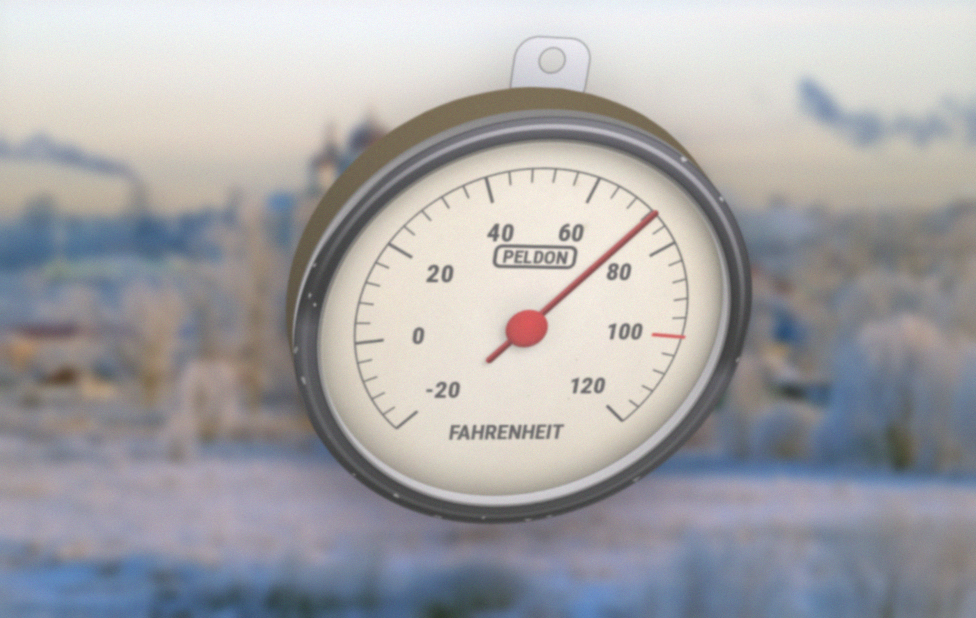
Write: 72 °F
